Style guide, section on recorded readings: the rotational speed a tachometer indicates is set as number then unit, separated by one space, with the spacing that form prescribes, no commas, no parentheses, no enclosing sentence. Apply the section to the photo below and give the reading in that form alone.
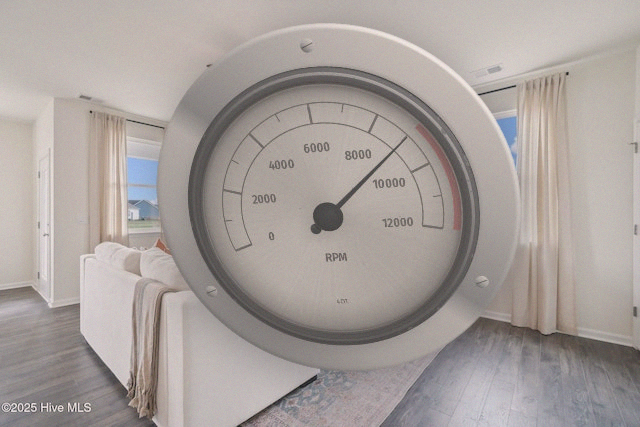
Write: 9000 rpm
